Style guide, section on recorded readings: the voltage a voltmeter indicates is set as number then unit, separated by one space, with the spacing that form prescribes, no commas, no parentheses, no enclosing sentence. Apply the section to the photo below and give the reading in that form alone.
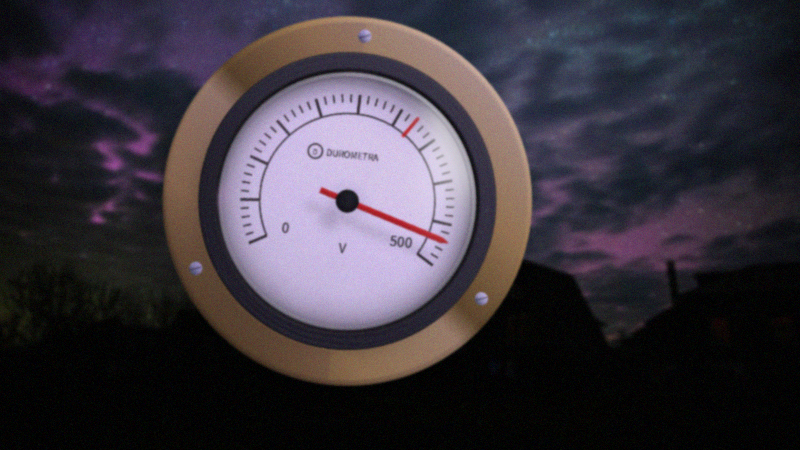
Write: 470 V
